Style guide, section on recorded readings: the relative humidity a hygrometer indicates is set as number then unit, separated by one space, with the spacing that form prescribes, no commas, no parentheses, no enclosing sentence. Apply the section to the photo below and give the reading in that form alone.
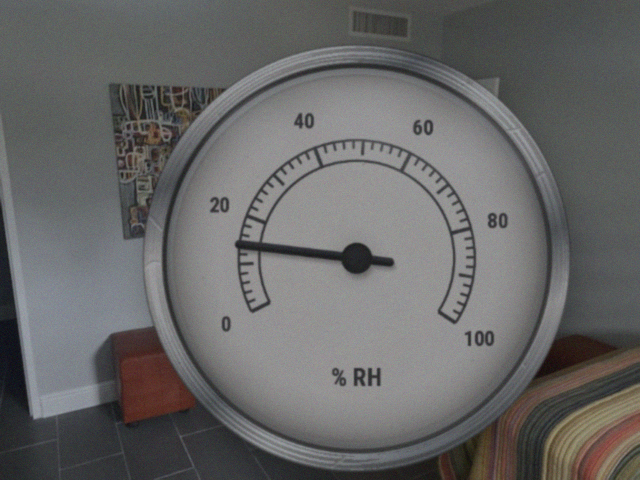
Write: 14 %
